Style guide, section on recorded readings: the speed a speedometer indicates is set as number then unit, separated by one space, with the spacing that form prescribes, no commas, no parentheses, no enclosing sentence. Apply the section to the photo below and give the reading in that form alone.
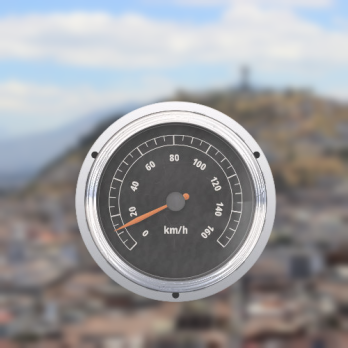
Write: 12.5 km/h
